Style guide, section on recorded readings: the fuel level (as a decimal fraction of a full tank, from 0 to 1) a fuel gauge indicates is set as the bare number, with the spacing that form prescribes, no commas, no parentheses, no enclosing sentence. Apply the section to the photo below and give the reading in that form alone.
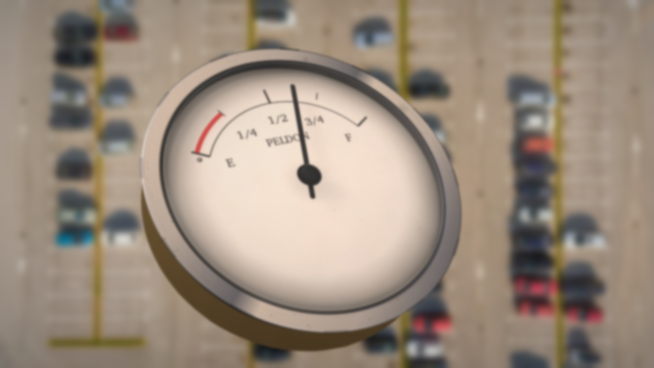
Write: 0.625
